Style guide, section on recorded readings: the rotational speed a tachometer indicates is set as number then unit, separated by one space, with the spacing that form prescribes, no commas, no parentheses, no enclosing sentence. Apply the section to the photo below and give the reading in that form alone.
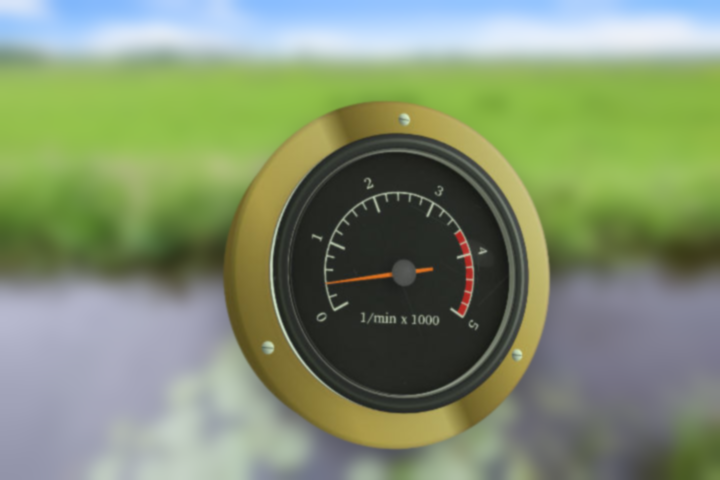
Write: 400 rpm
